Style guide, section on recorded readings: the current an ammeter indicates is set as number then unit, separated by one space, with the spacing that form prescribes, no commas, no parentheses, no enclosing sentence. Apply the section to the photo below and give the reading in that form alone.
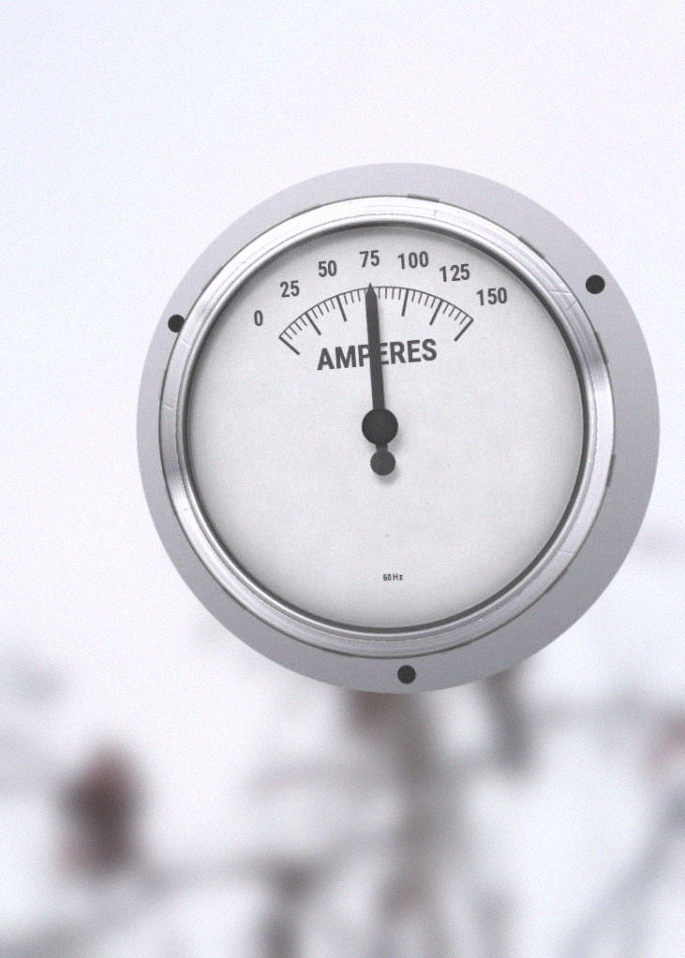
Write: 75 A
